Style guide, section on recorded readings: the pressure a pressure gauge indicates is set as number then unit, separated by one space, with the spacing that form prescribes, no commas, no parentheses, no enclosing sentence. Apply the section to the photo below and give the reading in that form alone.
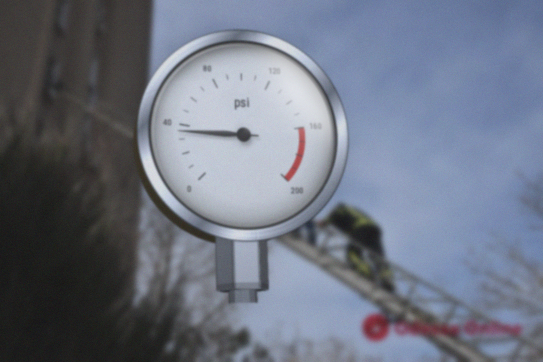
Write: 35 psi
